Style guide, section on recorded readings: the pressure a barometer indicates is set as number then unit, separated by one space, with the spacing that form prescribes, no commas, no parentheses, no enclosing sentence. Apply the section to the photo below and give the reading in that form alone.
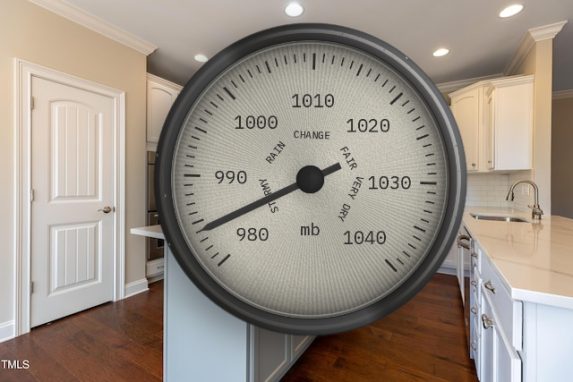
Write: 984 mbar
